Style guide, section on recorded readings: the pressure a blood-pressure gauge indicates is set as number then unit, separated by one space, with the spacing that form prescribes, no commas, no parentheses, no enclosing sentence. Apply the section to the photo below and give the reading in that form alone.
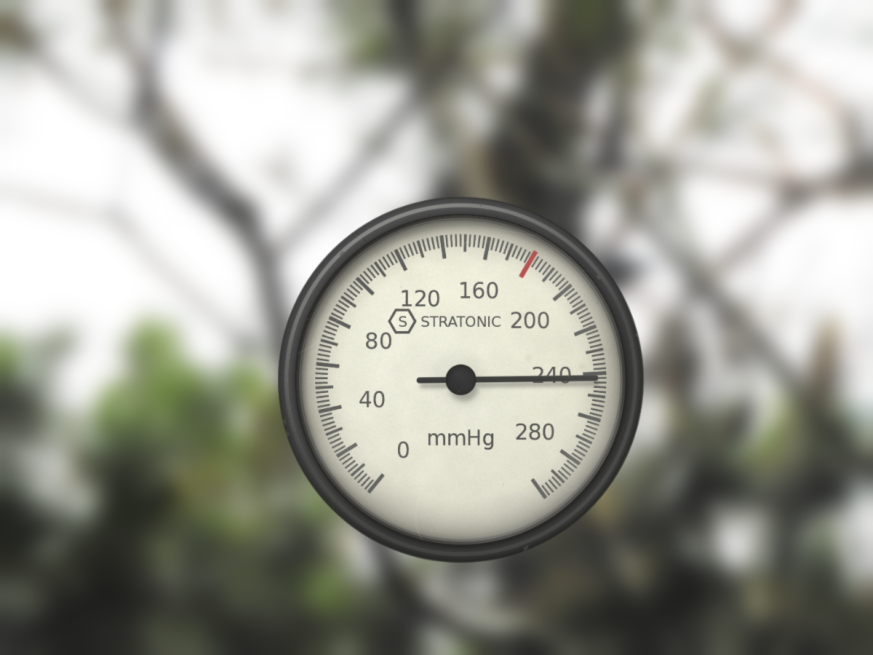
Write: 242 mmHg
